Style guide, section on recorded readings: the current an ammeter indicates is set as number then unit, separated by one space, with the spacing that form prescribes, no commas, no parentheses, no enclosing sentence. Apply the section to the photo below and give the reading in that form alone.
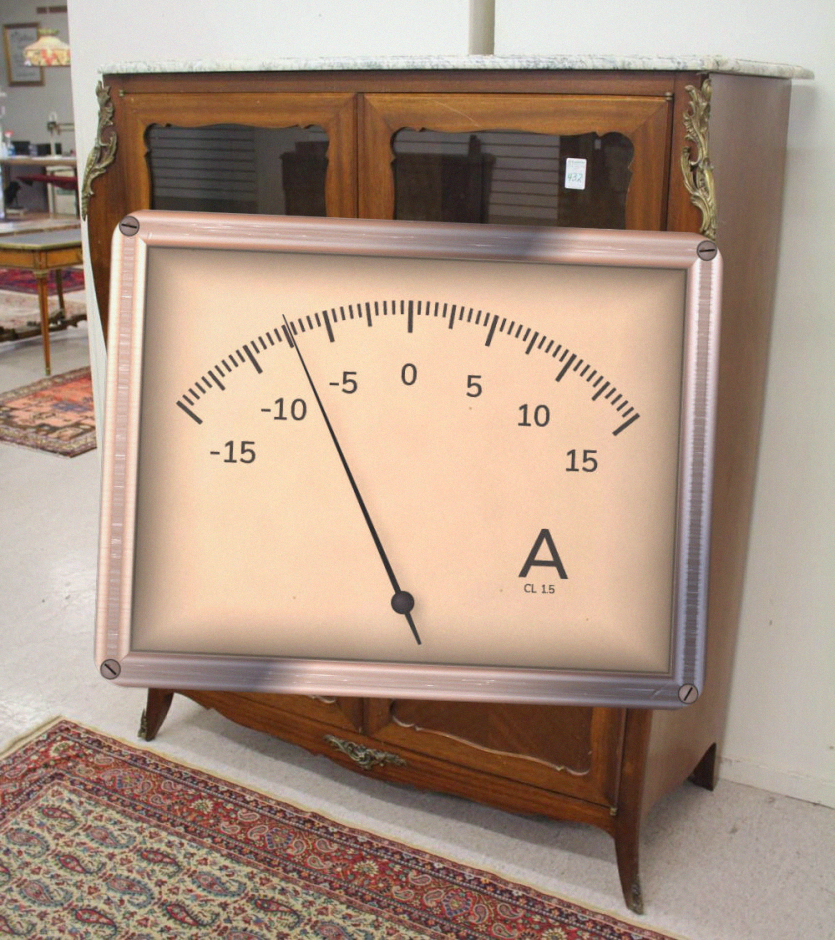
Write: -7.25 A
